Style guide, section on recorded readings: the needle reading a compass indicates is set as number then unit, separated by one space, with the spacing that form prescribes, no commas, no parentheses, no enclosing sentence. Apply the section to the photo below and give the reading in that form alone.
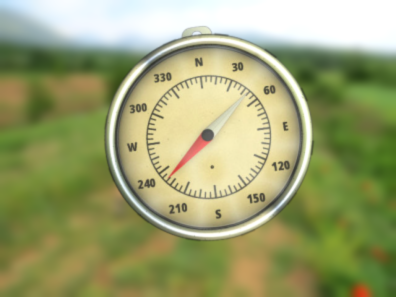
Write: 230 °
